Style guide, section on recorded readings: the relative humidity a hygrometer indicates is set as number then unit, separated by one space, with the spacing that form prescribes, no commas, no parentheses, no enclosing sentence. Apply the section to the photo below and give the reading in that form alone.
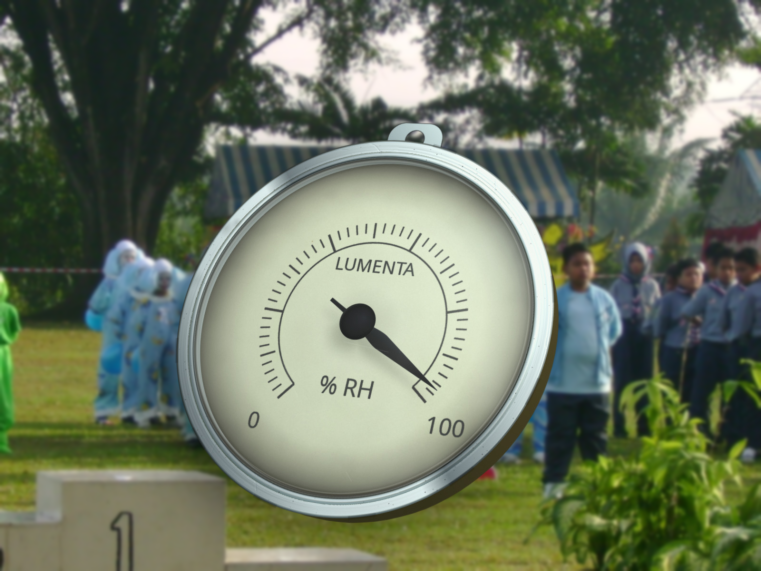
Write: 97 %
